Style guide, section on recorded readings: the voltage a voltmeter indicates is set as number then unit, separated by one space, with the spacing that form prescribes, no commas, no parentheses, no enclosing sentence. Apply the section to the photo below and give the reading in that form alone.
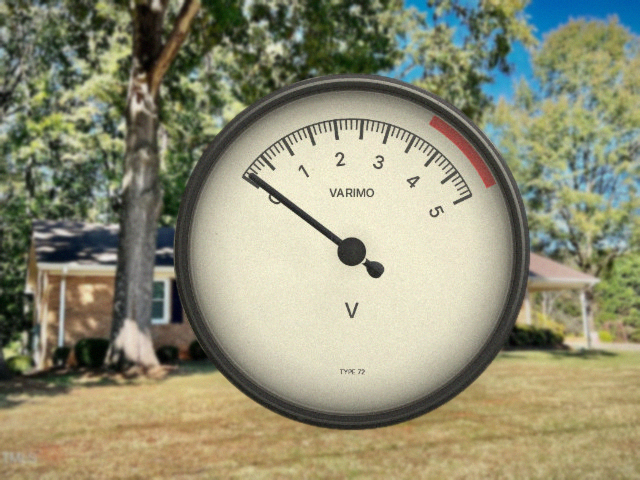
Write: 0.1 V
